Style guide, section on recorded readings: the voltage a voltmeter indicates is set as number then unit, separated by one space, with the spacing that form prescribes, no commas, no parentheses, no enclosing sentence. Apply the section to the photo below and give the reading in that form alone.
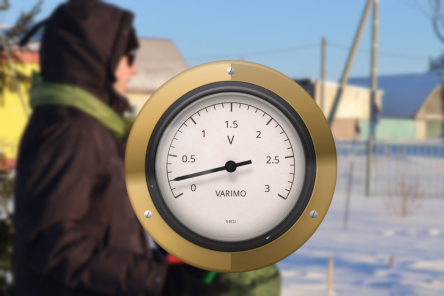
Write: 0.2 V
